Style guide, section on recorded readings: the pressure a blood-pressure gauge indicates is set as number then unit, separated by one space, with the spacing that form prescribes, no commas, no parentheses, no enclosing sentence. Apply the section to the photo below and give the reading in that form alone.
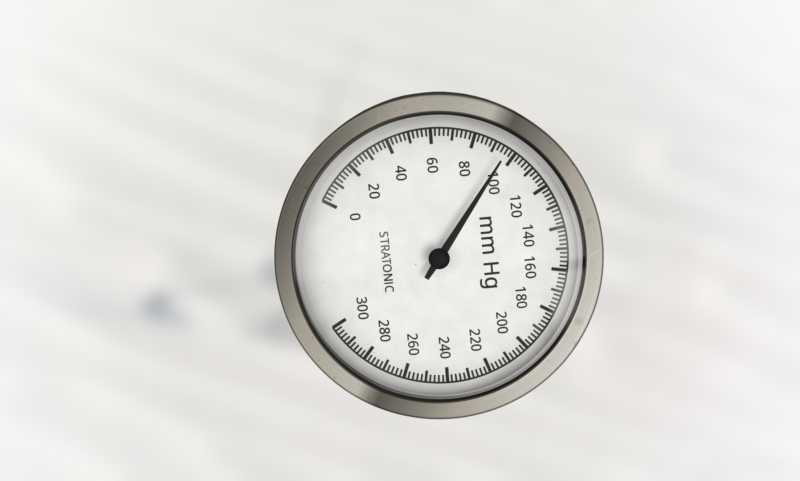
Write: 96 mmHg
